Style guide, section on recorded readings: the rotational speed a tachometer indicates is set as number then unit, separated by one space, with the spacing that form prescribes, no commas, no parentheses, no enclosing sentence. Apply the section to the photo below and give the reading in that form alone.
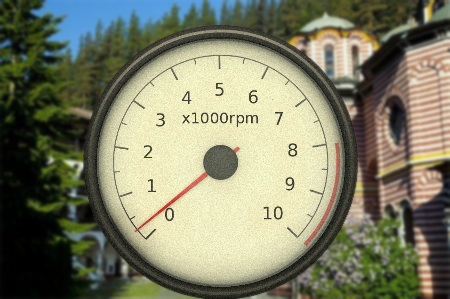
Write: 250 rpm
